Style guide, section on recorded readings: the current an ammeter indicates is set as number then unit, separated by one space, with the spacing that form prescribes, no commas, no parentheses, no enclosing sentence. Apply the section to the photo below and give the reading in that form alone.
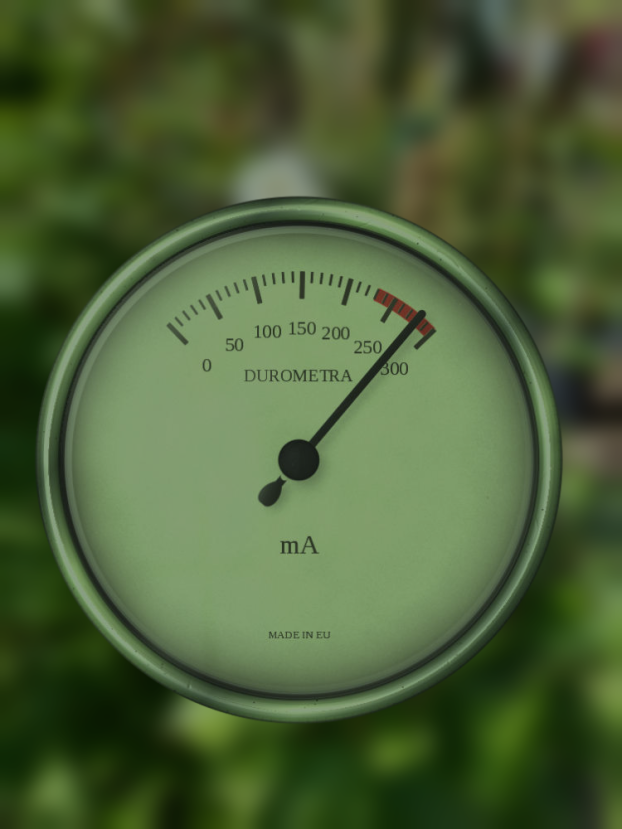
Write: 280 mA
